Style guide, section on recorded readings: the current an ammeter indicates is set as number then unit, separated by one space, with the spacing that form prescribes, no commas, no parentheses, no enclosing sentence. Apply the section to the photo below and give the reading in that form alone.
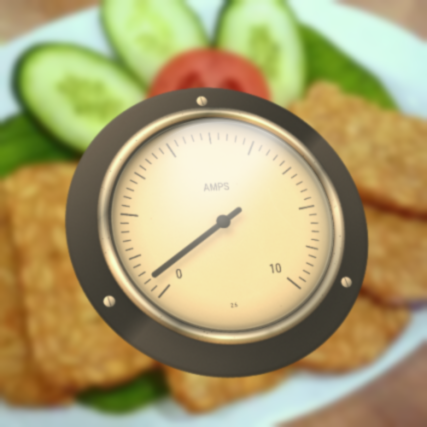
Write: 0.4 A
